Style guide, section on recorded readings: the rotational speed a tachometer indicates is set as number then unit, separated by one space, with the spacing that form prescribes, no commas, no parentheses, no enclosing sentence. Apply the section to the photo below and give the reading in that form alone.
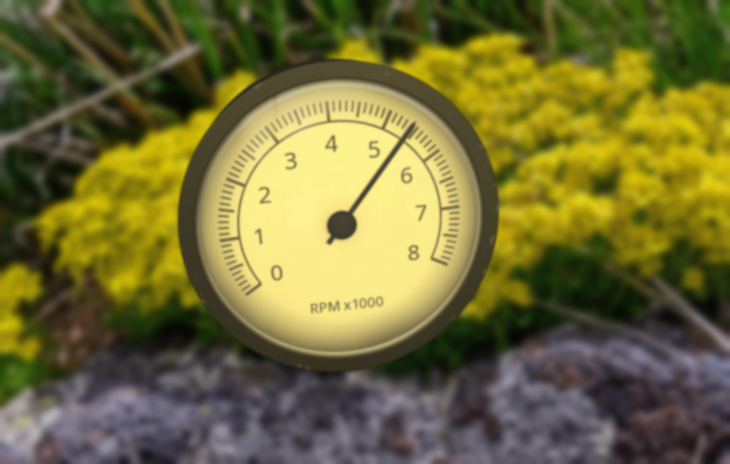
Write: 5400 rpm
